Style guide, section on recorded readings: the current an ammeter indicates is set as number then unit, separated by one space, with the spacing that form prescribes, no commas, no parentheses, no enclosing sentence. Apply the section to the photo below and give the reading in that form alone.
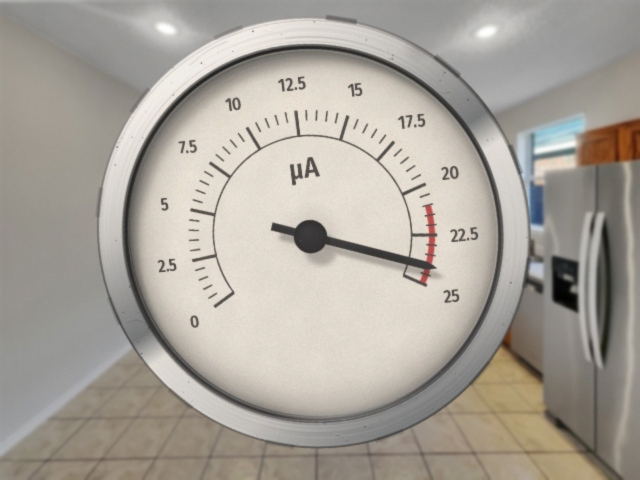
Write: 24 µA
